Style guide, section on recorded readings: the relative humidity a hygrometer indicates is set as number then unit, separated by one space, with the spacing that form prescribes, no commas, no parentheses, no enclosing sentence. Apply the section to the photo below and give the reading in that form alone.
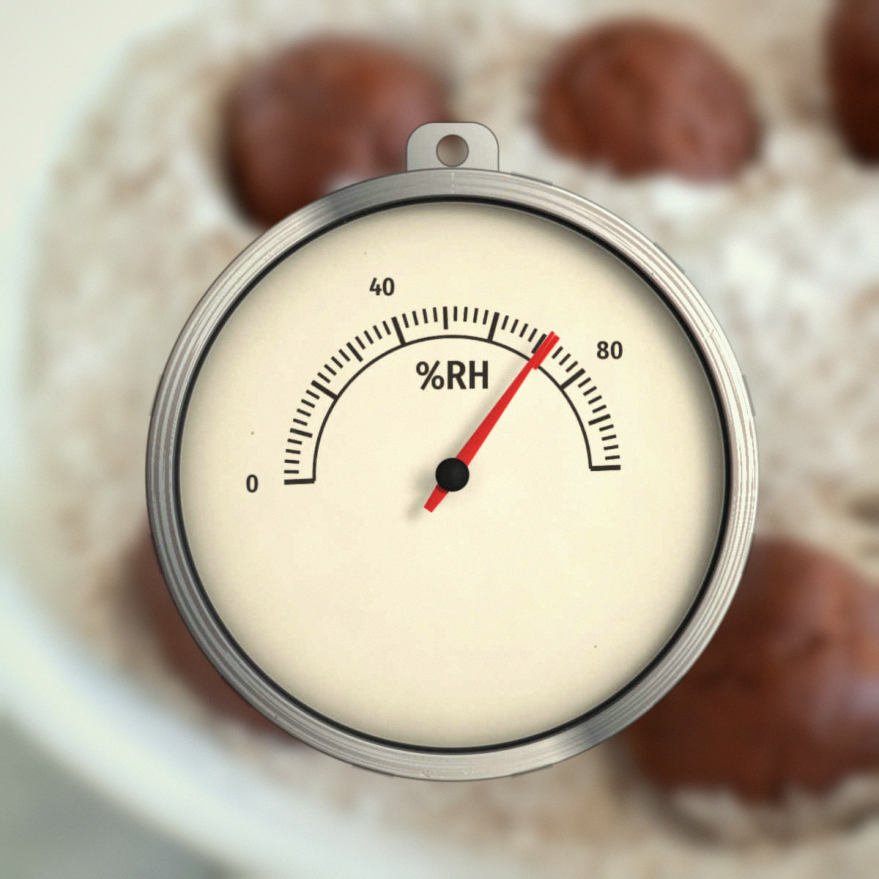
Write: 71 %
